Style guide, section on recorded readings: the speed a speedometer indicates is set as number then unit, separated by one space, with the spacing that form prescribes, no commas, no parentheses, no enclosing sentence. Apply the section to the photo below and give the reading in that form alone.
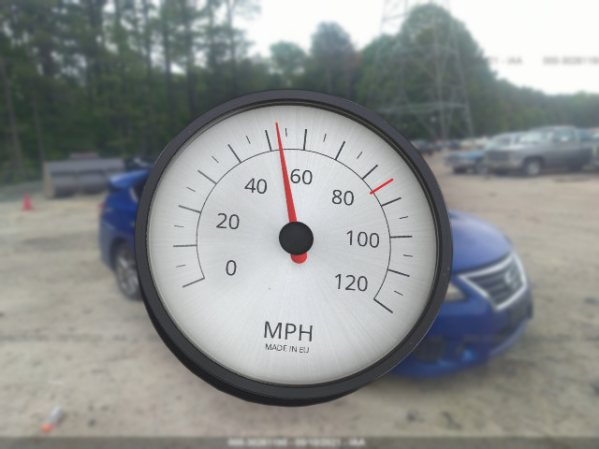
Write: 52.5 mph
